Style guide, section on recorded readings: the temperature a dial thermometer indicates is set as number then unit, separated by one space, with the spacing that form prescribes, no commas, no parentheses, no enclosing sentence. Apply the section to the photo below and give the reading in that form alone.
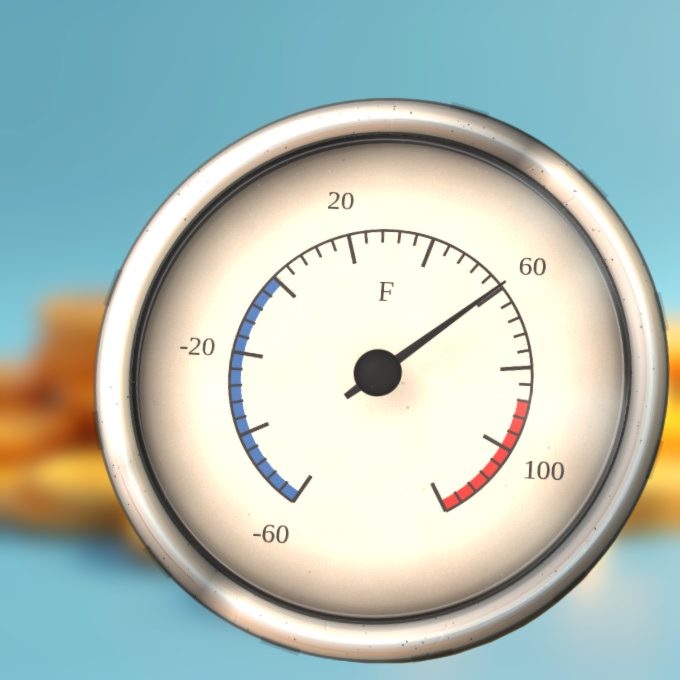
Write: 60 °F
